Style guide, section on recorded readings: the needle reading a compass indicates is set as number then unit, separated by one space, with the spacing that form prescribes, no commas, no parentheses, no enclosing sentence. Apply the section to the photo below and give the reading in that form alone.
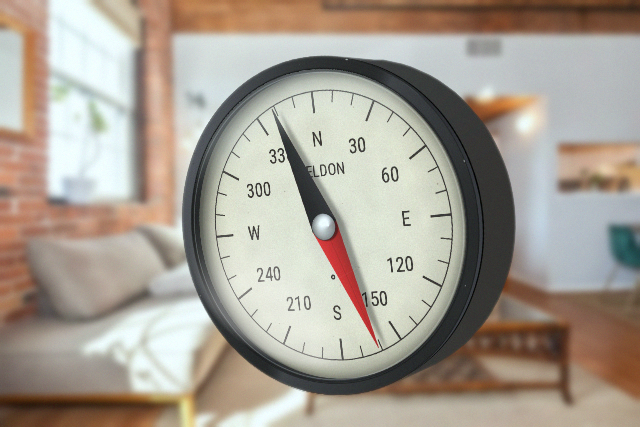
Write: 160 °
